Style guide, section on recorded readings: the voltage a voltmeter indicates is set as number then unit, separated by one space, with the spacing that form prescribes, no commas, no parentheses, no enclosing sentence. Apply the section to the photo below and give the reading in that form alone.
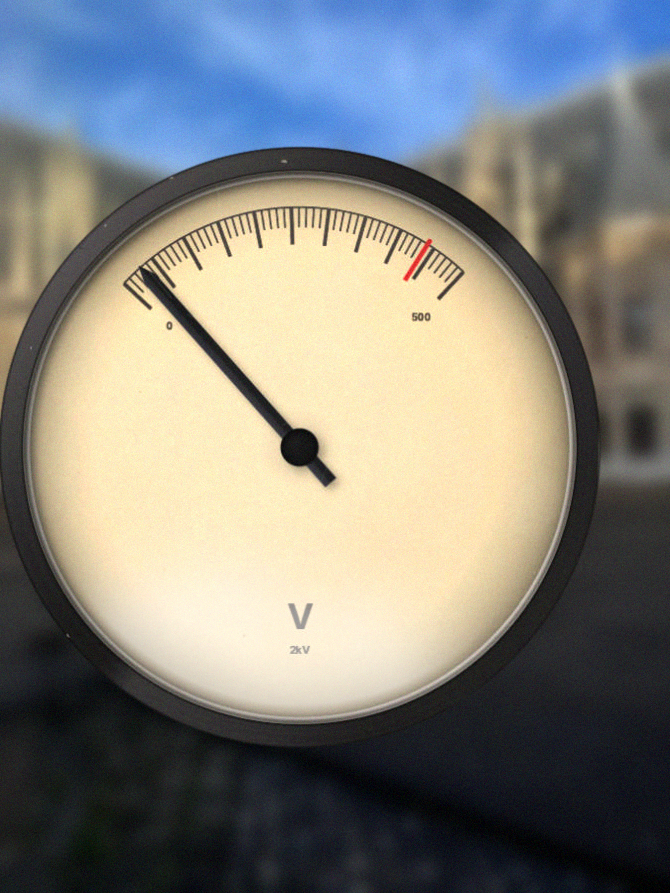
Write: 30 V
